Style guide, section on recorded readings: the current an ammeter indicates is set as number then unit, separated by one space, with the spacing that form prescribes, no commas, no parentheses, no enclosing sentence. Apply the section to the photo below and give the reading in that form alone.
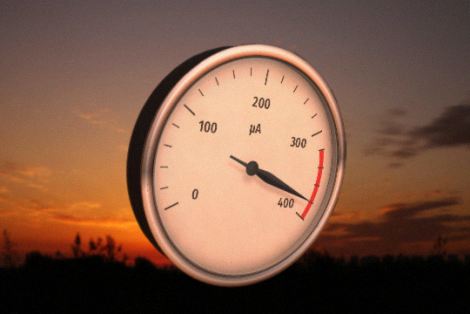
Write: 380 µA
